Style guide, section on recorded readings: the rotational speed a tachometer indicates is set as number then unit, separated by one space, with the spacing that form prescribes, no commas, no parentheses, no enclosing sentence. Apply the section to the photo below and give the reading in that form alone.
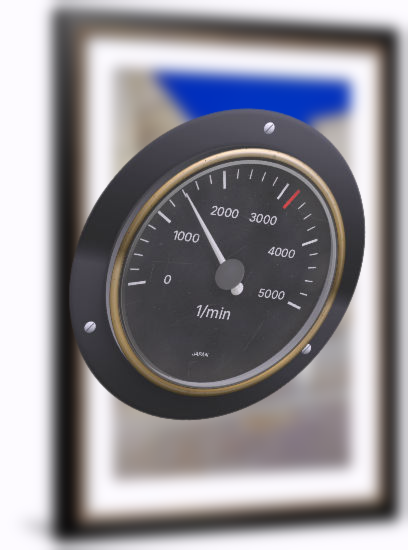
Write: 1400 rpm
